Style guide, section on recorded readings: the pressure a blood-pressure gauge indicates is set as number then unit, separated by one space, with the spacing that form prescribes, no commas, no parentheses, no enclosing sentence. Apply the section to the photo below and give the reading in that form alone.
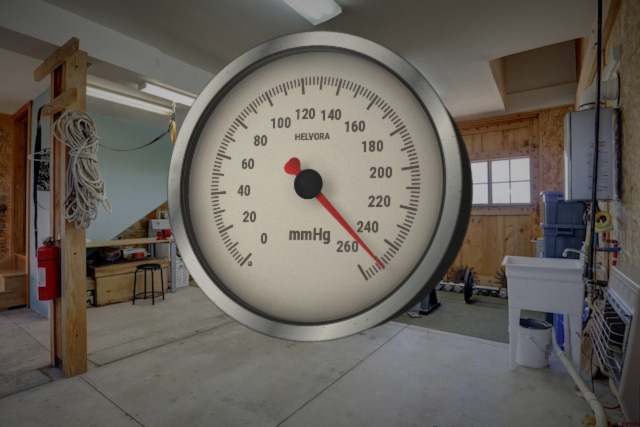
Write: 250 mmHg
